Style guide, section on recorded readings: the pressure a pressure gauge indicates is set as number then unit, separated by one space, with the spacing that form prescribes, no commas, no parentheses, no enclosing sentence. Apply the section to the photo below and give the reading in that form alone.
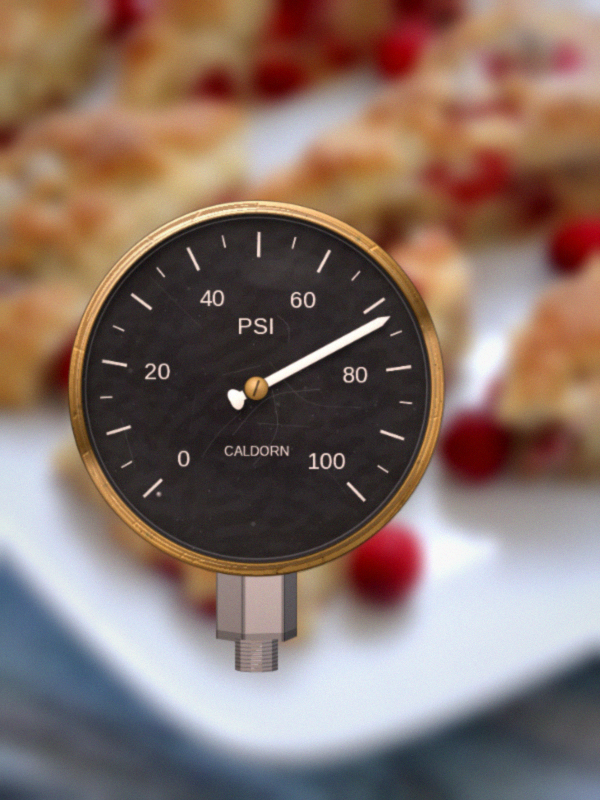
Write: 72.5 psi
